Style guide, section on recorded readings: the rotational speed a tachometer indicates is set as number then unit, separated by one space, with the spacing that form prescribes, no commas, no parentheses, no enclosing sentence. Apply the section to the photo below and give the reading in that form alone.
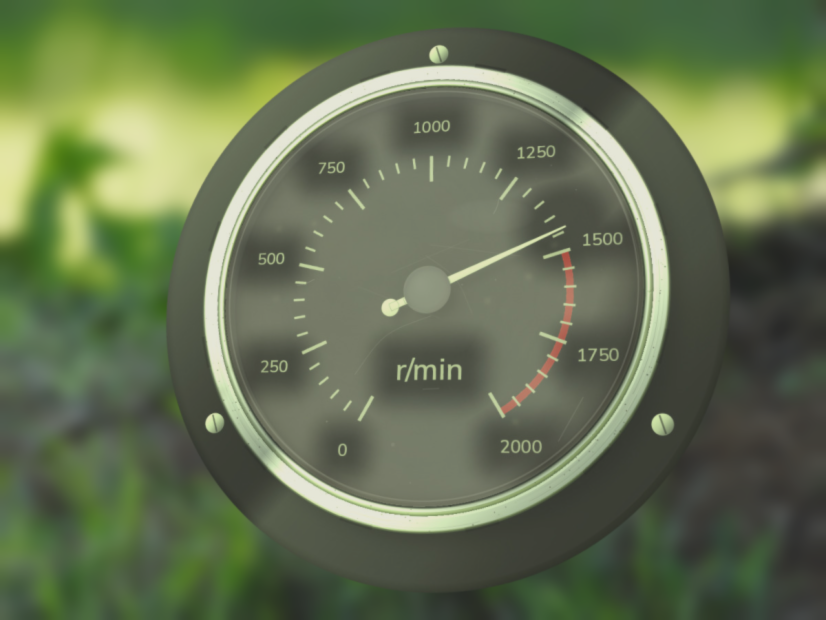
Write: 1450 rpm
